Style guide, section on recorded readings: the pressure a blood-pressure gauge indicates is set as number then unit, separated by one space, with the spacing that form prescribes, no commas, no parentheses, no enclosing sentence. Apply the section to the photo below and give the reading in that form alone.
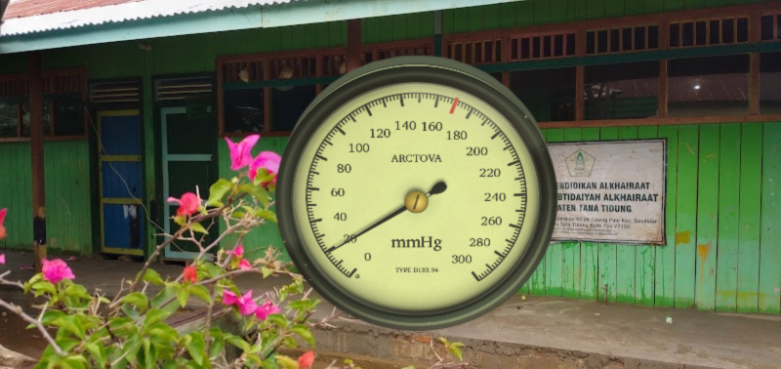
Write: 20 mmHg
